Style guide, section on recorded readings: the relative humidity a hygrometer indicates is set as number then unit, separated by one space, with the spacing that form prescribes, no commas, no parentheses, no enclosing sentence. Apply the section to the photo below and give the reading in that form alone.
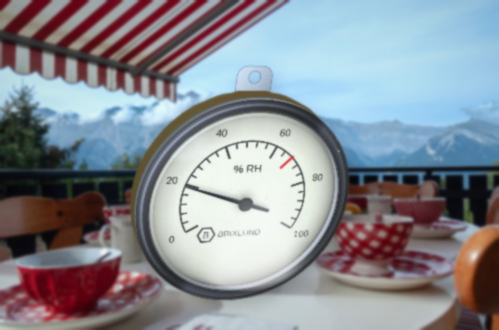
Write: 20 %
